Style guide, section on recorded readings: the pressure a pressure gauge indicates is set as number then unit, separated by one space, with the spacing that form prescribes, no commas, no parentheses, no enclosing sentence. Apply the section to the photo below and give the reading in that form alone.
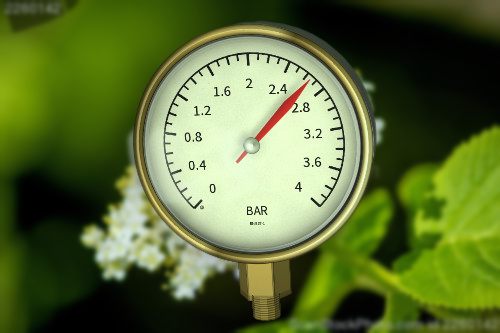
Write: 2.65 bar
